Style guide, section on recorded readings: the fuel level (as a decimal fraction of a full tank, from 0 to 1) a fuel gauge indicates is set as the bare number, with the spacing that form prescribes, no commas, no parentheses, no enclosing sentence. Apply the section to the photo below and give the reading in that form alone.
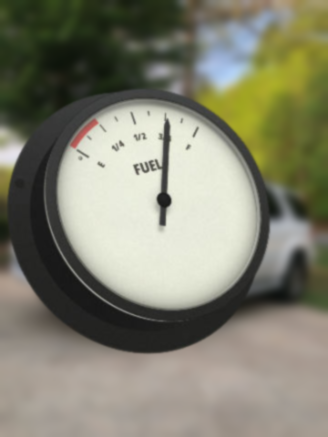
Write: 0.75
